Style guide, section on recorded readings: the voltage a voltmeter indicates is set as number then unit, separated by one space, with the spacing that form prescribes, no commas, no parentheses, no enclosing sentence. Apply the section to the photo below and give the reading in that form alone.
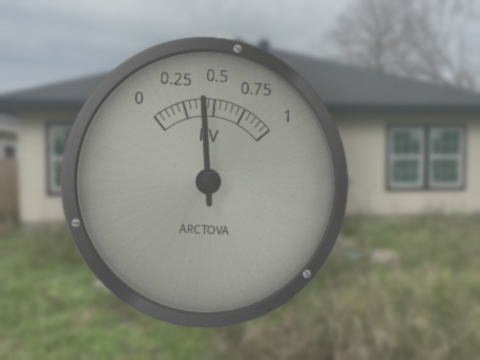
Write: 0.4 kV
